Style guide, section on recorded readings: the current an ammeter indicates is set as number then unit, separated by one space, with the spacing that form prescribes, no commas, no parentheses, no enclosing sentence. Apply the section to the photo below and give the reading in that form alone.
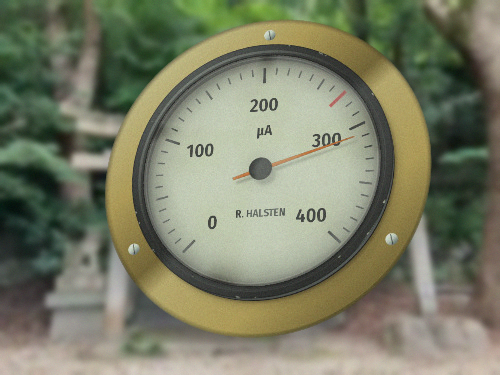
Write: 310 µA
